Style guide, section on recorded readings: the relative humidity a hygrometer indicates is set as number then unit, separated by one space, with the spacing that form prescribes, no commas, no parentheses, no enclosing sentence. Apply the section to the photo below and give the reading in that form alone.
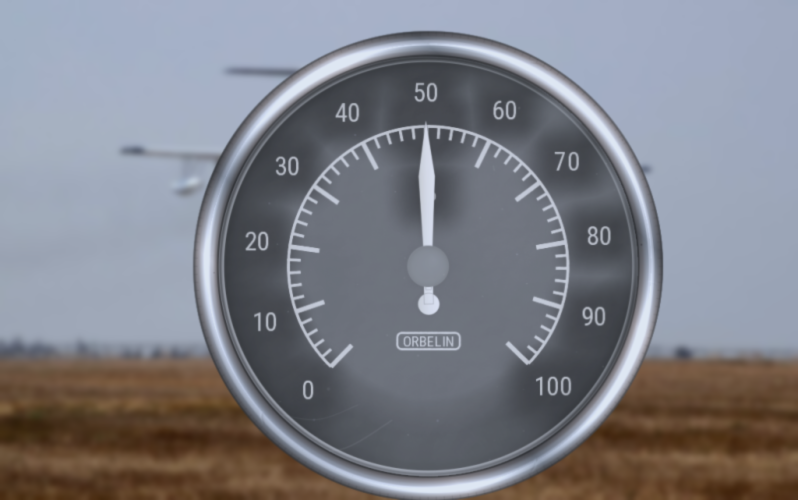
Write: 50 %
